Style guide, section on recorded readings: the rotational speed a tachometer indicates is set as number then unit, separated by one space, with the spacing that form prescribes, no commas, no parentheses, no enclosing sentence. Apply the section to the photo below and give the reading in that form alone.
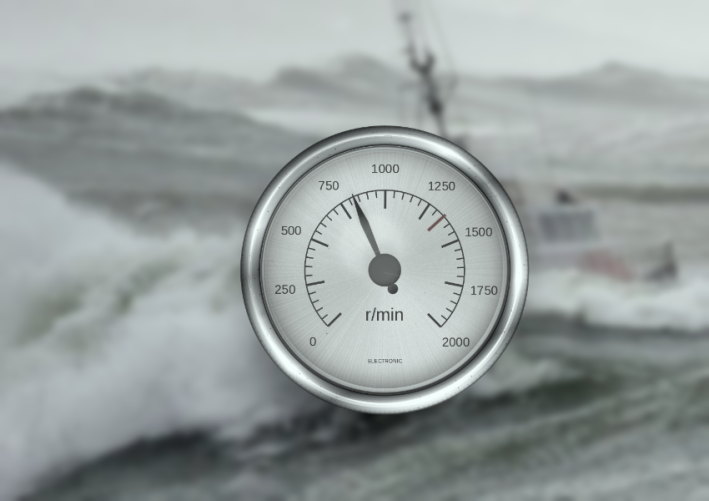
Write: 825 rpm
